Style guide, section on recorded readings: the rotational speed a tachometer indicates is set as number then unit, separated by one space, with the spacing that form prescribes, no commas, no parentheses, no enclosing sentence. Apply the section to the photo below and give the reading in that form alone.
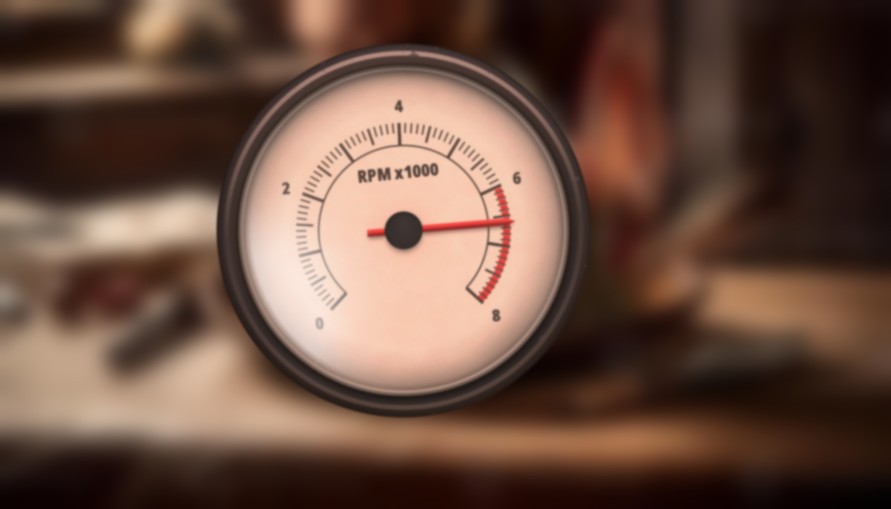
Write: 6600 rpm
